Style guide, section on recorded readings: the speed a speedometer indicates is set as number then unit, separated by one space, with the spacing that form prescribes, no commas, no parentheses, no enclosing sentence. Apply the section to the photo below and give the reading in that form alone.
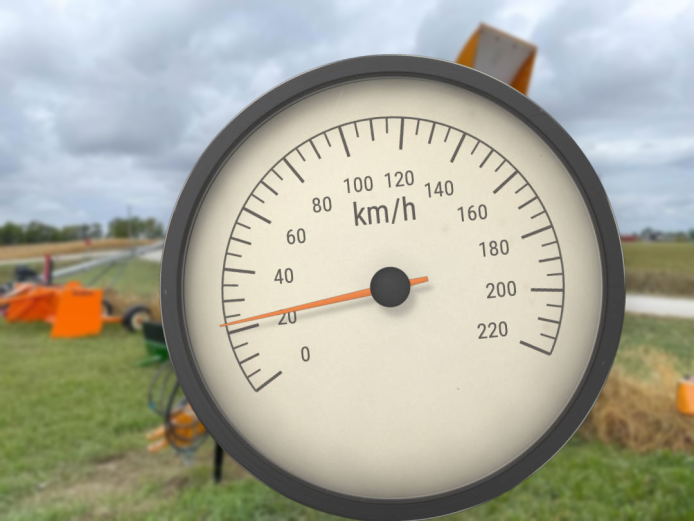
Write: 22.5 km/h
